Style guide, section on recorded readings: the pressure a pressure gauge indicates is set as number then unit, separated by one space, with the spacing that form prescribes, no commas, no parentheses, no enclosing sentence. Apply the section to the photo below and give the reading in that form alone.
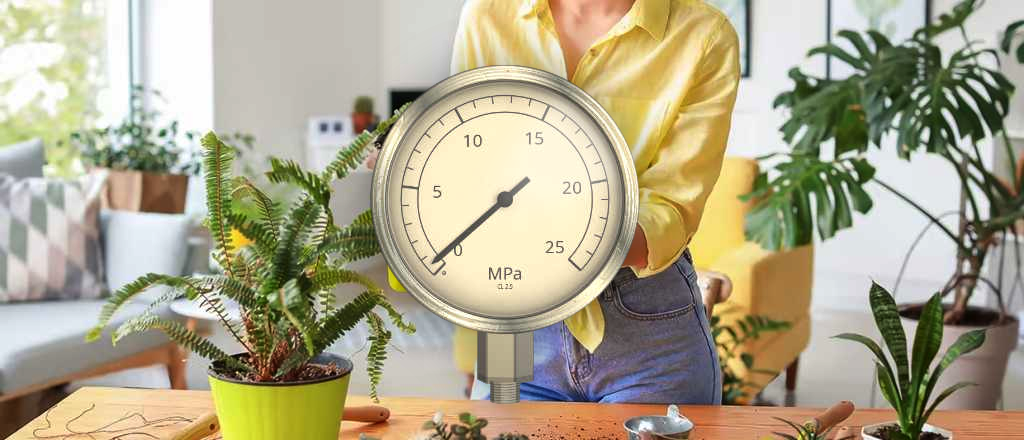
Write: 0.5 MPa
